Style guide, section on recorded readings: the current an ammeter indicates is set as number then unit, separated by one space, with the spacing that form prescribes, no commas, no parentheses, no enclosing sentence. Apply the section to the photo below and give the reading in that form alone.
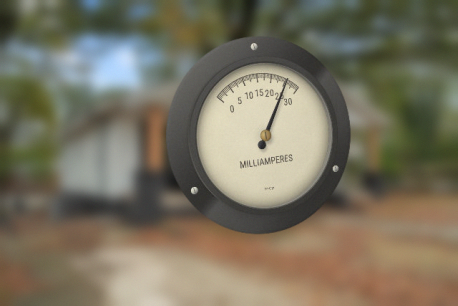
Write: 25 mA
